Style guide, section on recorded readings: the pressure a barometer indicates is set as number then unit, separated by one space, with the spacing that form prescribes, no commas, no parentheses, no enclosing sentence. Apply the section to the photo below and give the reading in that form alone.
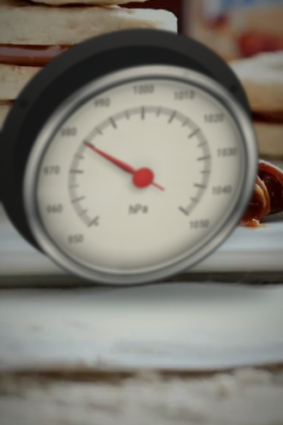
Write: 980 hPa
